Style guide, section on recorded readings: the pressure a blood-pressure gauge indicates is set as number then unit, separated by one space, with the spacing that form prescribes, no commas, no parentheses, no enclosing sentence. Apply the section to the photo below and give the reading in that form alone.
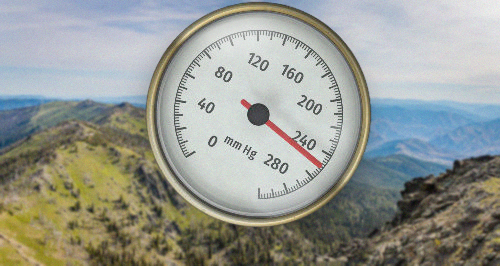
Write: 250 mmHg
